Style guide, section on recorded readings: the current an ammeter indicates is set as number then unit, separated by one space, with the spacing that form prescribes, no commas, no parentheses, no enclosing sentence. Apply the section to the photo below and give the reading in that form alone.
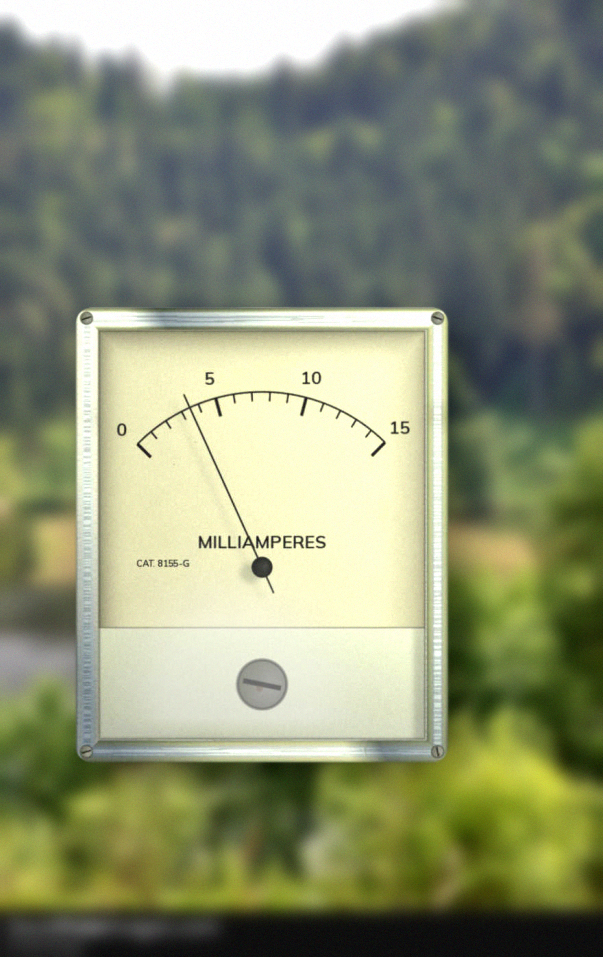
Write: 3.5 mA
